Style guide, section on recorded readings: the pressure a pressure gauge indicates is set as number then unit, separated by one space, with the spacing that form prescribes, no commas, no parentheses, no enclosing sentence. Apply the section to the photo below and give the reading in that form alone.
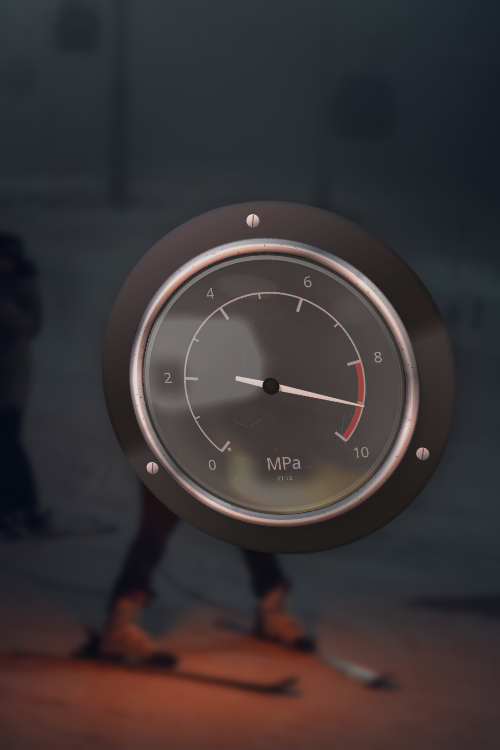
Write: 9 MPa
